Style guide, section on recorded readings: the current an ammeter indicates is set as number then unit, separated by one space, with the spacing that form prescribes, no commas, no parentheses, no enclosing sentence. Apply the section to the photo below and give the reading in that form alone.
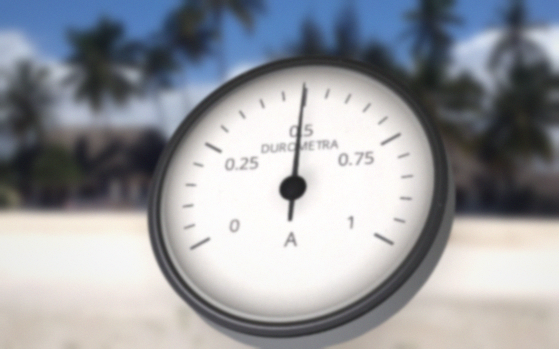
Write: 0.5 A
